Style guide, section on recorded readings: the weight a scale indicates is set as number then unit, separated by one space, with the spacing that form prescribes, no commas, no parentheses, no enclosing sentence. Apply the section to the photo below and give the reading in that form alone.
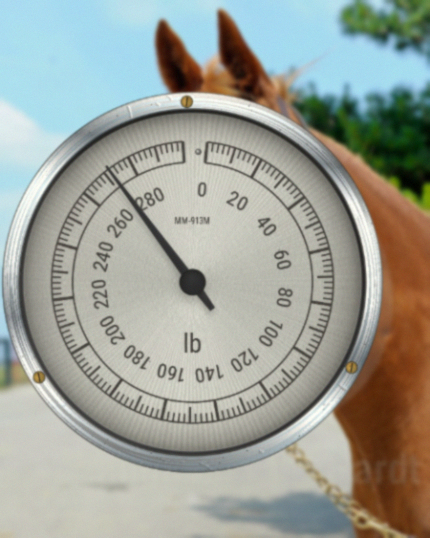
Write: 272 lb
